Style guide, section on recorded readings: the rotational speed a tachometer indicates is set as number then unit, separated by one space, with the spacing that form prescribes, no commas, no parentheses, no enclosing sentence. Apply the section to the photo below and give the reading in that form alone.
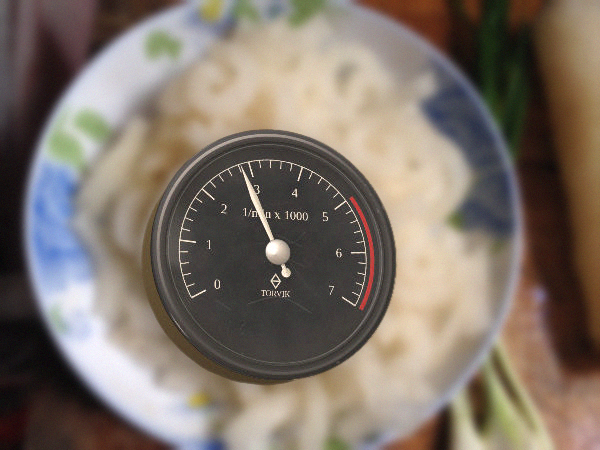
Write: 2800 rpm
